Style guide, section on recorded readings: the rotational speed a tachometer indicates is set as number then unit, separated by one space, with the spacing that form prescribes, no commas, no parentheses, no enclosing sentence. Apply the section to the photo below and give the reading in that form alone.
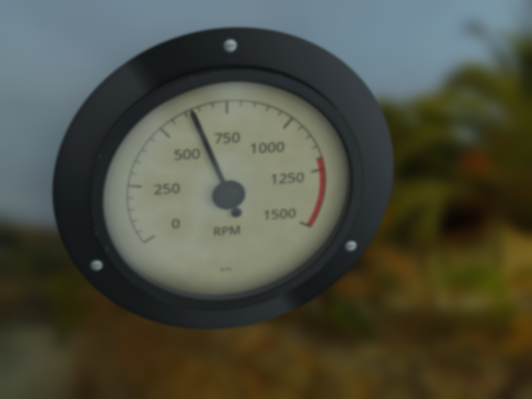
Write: 625 rpm
